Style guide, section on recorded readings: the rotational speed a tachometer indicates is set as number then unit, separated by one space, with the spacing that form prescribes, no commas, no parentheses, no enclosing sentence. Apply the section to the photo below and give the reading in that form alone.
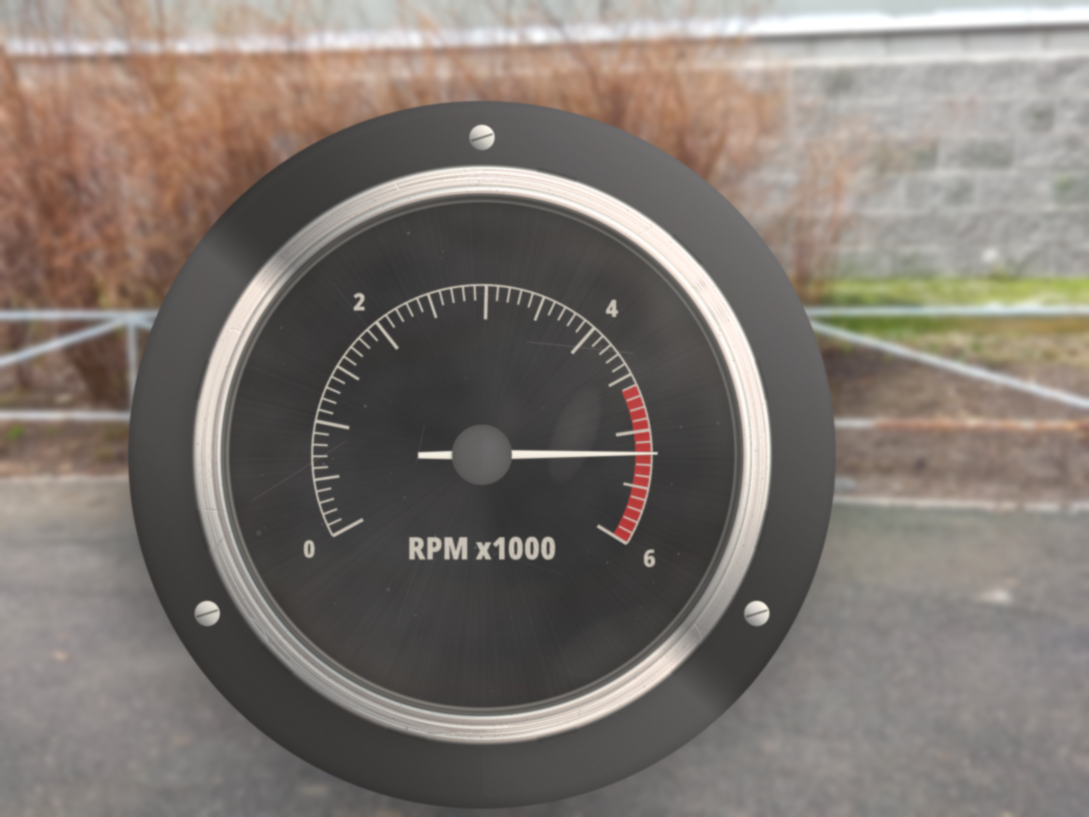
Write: 5200 rpm
